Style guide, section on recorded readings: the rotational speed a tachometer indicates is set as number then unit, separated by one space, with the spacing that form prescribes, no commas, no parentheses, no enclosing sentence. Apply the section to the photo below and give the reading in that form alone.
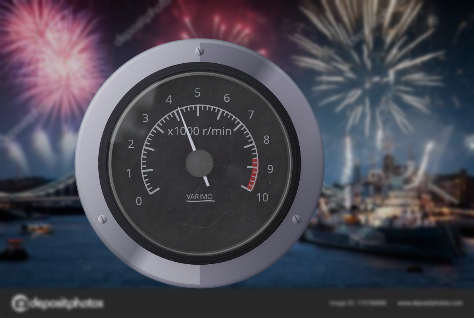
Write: 4200 rpm
